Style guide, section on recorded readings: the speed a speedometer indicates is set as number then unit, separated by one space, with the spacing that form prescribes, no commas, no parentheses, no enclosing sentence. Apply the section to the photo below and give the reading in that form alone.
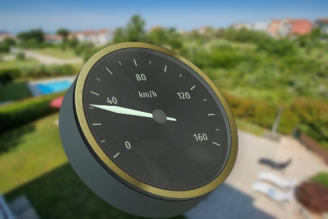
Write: 30 km/h
